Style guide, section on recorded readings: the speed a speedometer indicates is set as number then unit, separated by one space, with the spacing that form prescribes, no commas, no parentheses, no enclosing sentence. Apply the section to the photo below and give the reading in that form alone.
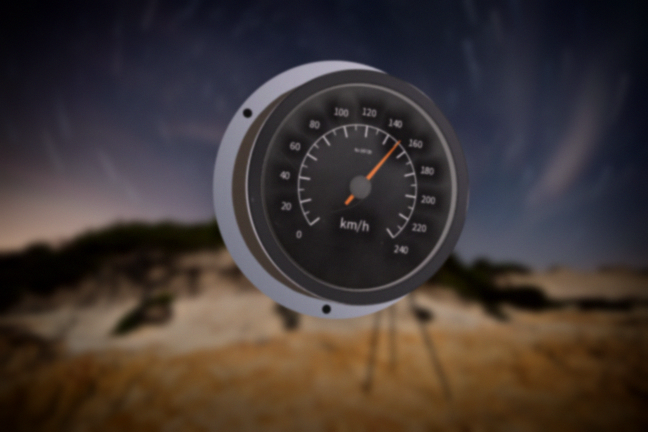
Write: 150 km/h
